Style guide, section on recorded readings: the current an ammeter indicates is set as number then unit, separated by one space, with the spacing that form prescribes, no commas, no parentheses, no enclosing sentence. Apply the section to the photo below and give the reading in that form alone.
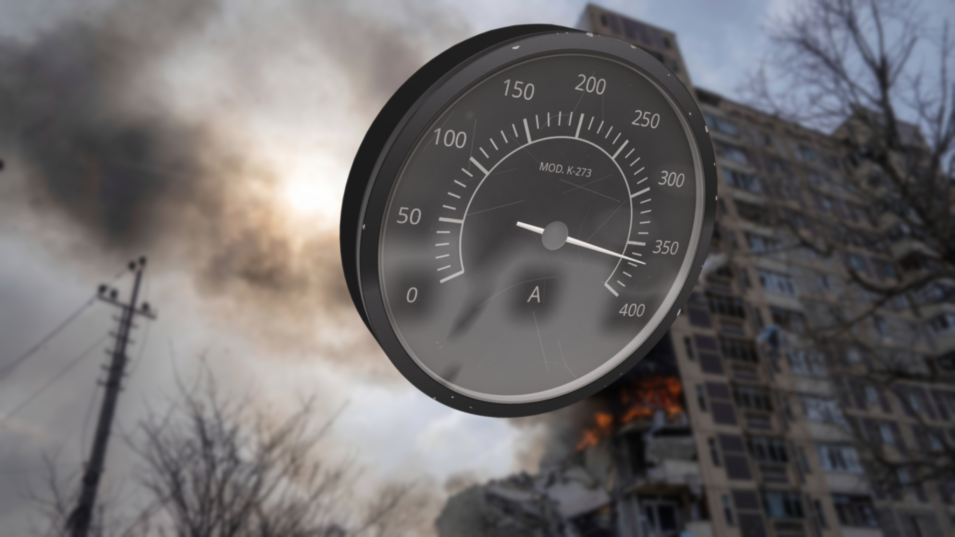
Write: 365 A
